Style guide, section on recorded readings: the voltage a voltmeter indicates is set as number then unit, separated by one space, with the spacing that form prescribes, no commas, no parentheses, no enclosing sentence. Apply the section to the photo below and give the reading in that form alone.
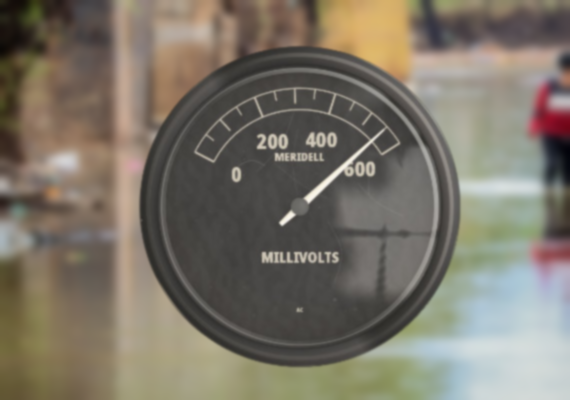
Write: 550 mV
